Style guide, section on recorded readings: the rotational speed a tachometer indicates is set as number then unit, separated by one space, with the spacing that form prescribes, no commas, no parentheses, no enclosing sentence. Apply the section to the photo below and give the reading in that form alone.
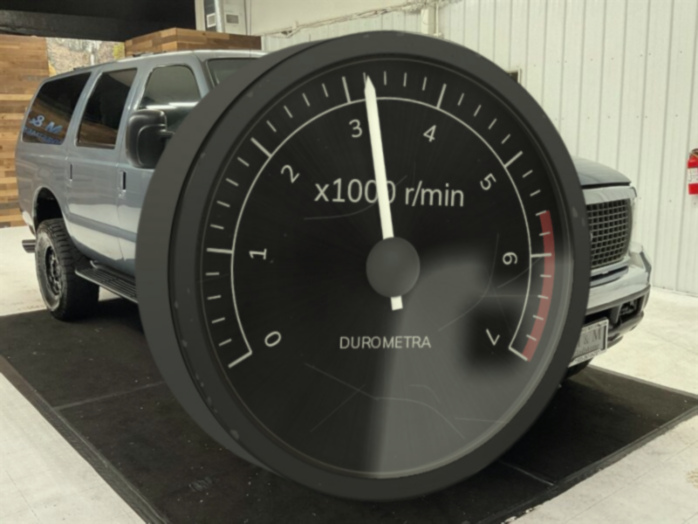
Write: 3200 rpm
